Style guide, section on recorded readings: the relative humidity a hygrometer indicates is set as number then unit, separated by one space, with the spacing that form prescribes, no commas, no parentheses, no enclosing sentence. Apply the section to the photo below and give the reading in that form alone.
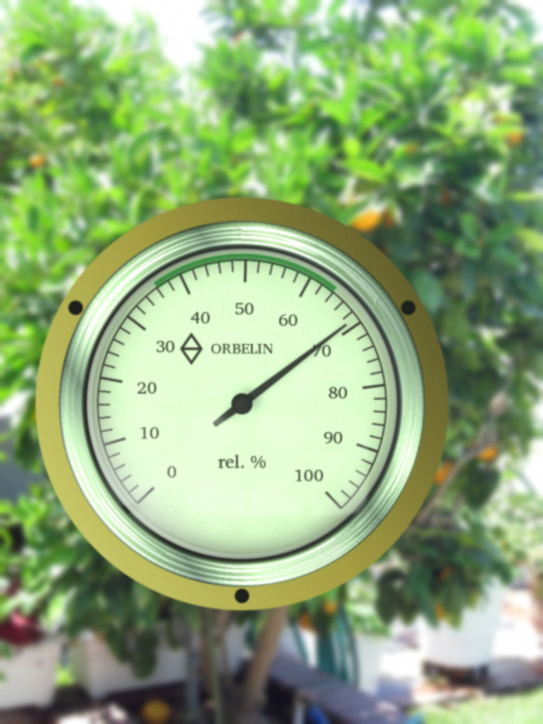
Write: 69 %
